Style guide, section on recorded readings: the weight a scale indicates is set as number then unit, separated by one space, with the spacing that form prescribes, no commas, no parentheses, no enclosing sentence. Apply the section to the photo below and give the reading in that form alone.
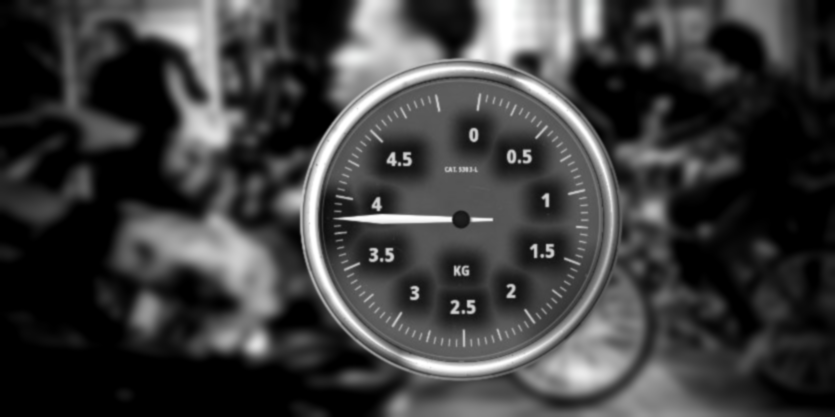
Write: 3.85 kg
